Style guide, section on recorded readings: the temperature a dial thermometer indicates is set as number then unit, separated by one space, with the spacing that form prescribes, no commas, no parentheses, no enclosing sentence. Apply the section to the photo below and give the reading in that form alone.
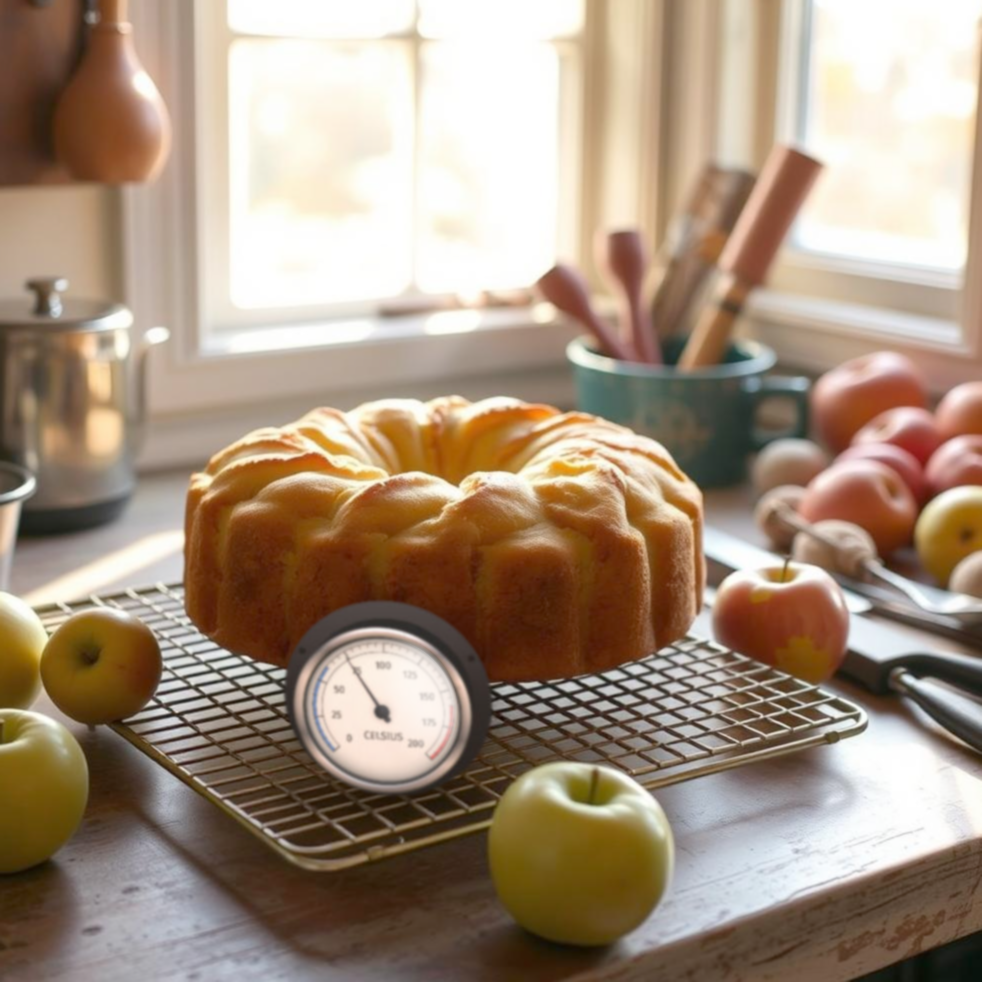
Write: 75 °C
